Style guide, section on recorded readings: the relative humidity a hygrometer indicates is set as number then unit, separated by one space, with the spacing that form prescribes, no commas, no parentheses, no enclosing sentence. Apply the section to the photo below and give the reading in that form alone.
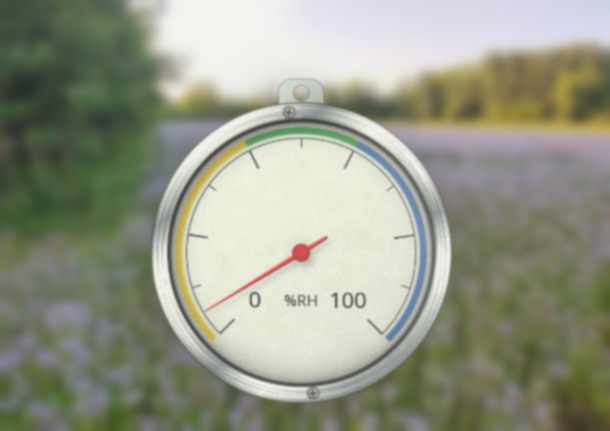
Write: 5 %
